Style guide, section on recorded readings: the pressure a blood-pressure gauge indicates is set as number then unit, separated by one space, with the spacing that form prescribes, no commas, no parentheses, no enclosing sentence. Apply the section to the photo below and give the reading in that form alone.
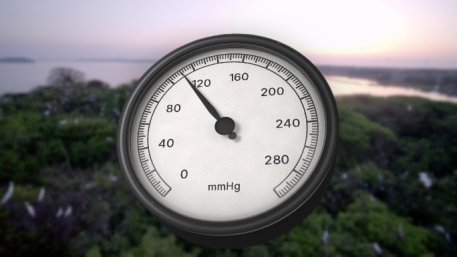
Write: 110 mmHg
